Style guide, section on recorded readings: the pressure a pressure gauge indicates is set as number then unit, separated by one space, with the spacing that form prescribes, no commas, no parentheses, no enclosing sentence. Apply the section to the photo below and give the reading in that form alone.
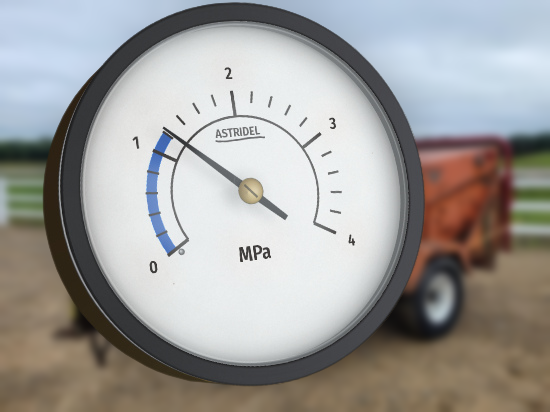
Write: 1.2 MPa
